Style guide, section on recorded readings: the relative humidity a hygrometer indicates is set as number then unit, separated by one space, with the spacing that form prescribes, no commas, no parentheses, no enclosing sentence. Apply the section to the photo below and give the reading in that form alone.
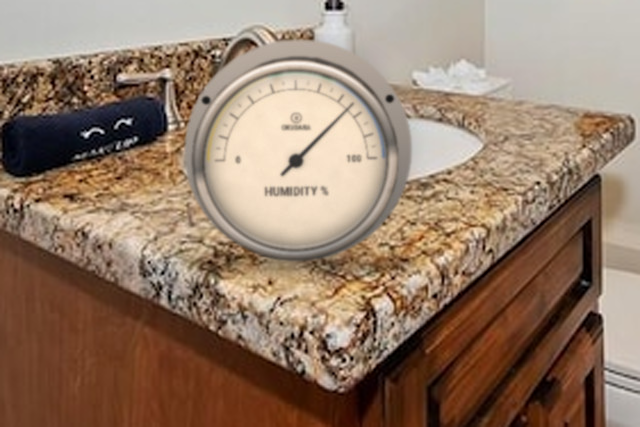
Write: 75 %
